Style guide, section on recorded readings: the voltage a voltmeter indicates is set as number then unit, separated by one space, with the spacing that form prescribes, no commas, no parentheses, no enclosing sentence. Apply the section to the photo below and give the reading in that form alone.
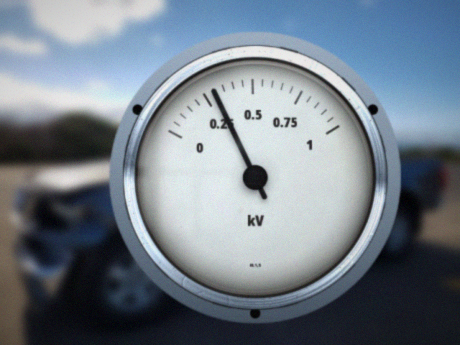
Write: 0.3 kV
